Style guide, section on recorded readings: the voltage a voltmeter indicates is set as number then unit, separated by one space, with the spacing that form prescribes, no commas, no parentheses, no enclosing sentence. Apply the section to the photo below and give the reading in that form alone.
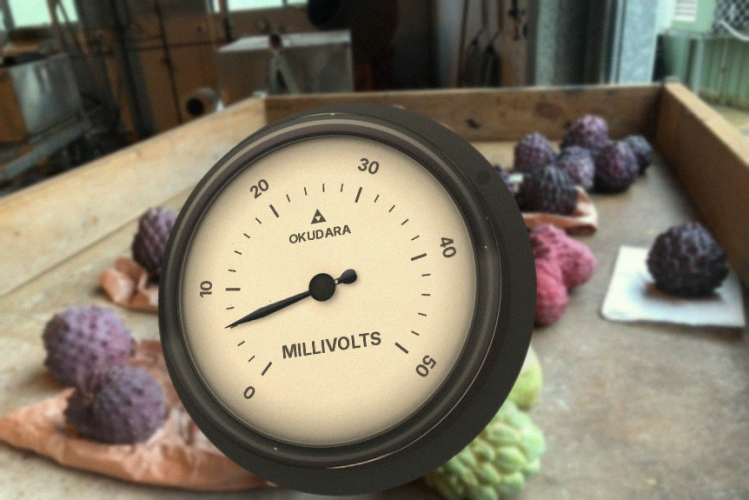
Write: 6 mV
